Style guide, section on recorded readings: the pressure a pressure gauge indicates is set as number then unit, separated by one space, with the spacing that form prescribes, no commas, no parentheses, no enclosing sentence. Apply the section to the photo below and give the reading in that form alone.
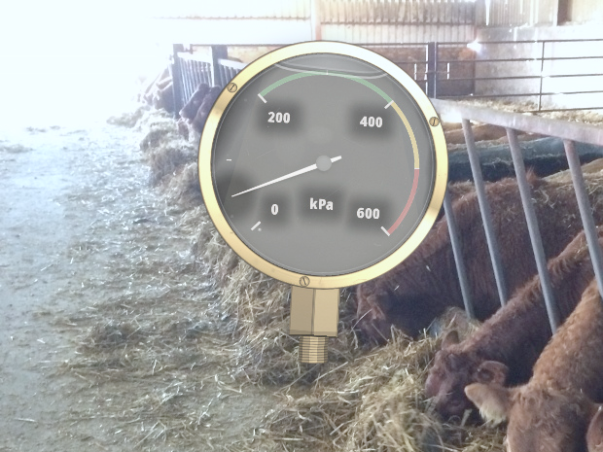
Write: 50 kPa
